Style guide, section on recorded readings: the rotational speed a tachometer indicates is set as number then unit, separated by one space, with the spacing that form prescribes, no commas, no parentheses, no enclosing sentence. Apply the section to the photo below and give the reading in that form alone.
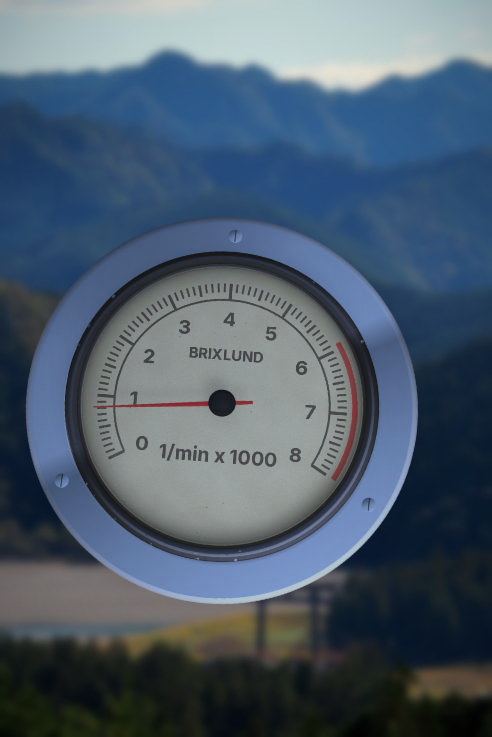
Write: 800 rpm
